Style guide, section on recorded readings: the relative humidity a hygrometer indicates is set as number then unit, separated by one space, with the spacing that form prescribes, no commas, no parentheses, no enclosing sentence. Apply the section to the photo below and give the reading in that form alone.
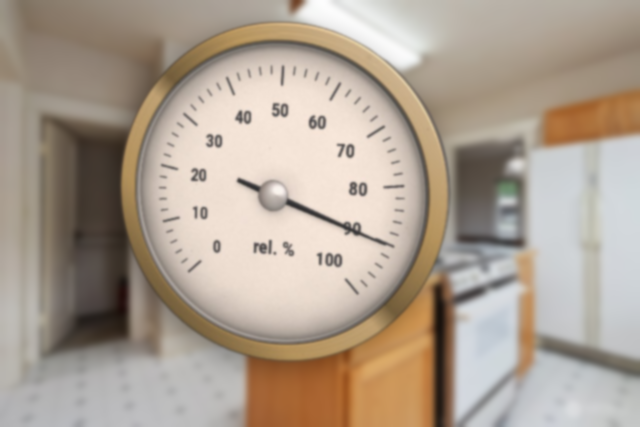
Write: 90 %
